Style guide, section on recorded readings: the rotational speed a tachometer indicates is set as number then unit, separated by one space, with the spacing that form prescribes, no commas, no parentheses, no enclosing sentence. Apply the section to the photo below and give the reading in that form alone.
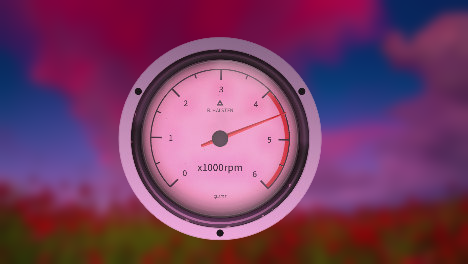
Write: 4500 rpm
